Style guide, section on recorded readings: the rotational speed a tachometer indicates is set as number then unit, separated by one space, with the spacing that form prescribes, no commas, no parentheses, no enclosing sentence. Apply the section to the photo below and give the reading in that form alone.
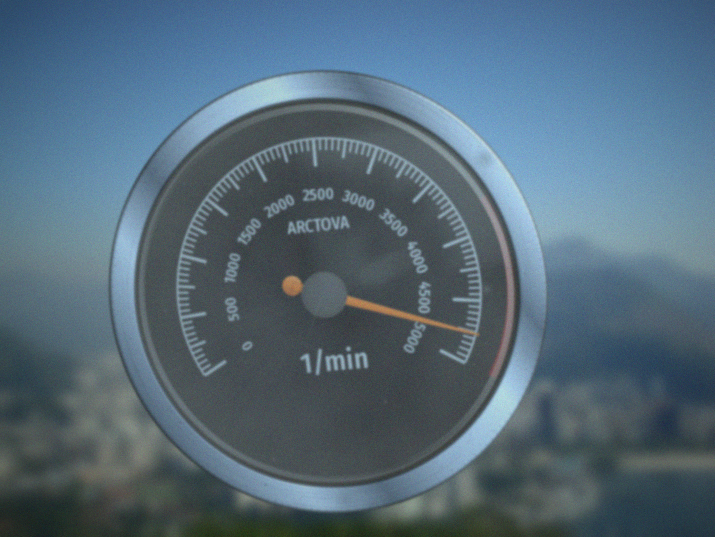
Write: 4750 rpm
